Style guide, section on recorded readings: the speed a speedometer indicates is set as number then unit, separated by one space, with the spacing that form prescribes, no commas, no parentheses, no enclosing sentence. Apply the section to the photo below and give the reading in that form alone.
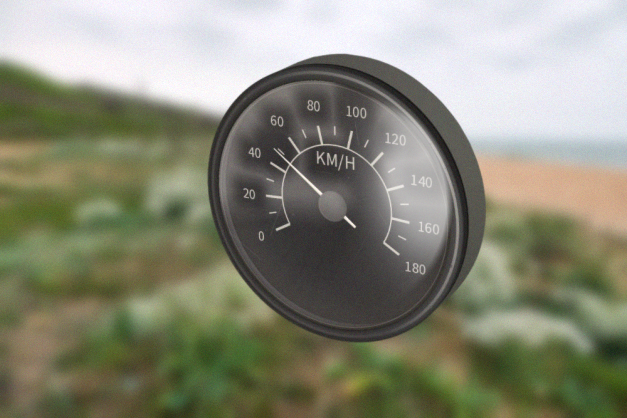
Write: 50 km/h
